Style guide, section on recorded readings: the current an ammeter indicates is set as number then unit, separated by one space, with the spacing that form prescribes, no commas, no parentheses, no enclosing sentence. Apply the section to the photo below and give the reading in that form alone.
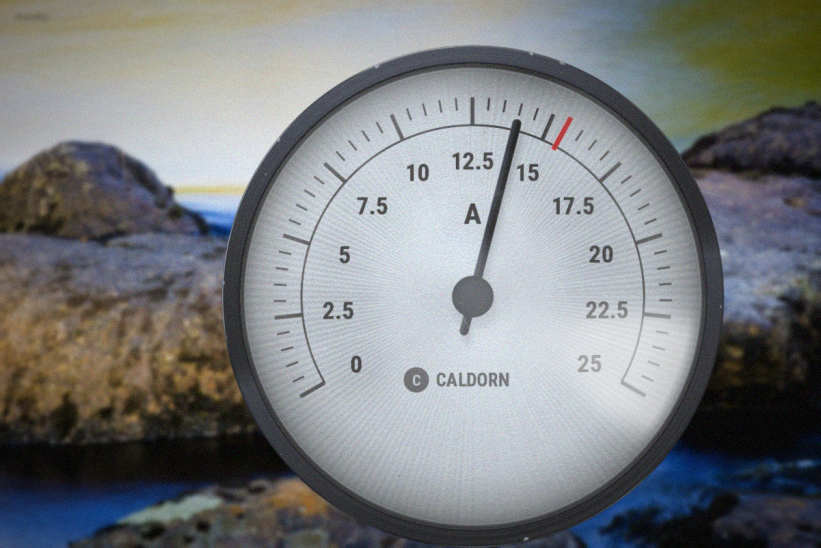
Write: 14 A
